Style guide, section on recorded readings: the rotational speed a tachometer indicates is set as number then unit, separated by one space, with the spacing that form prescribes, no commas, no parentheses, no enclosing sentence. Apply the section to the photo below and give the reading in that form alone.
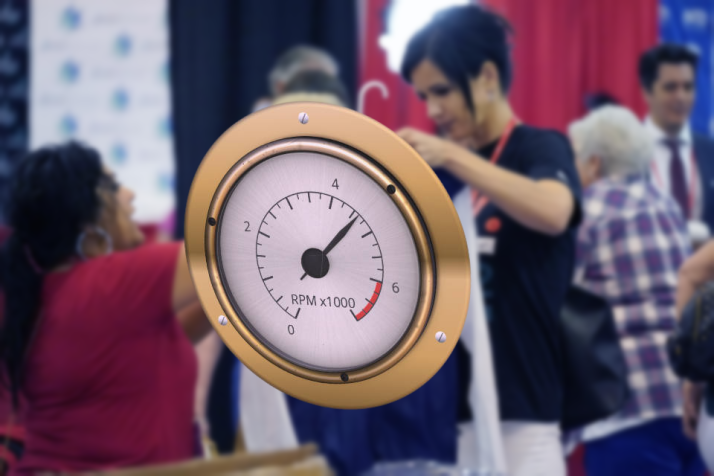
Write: 4625 rpm
